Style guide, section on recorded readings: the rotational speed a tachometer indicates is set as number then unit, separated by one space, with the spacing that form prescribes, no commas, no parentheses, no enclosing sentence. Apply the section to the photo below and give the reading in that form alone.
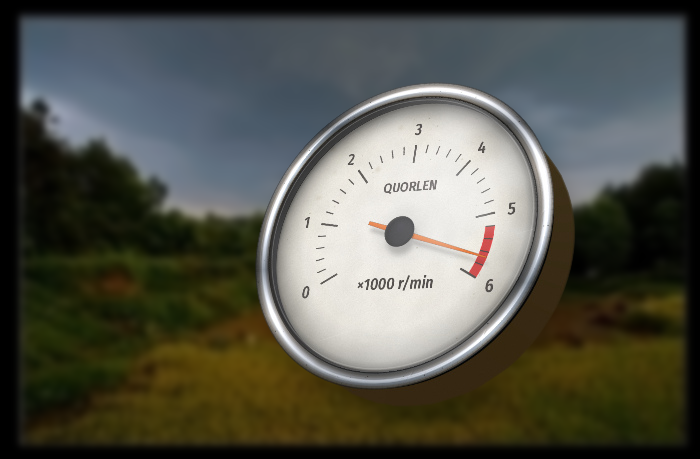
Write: 5700 rpm
